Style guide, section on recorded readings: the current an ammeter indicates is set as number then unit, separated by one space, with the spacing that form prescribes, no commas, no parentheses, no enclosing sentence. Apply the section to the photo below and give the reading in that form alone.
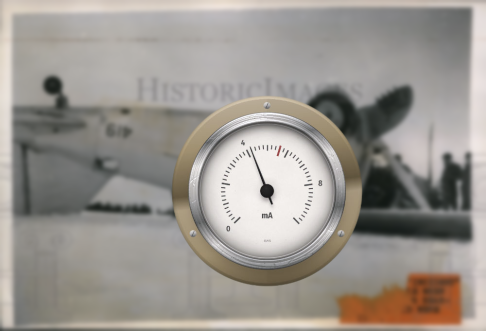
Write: 4.2 mA
